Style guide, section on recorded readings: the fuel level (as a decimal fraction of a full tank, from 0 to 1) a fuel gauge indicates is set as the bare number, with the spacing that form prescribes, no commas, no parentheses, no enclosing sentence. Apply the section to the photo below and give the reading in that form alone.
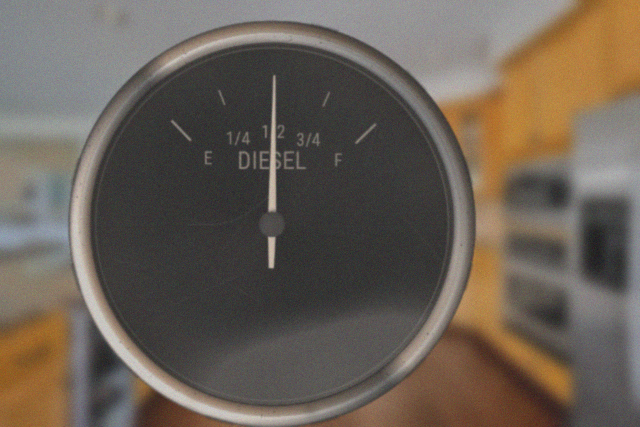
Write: 0.5
